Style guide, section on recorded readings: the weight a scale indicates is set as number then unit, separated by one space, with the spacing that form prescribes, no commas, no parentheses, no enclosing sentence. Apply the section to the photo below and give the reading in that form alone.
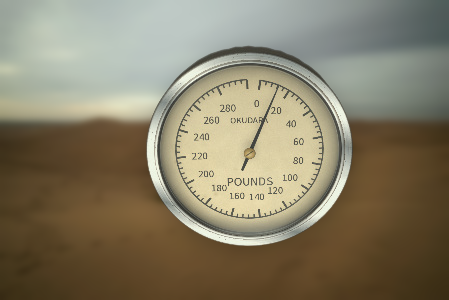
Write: 12 lb
